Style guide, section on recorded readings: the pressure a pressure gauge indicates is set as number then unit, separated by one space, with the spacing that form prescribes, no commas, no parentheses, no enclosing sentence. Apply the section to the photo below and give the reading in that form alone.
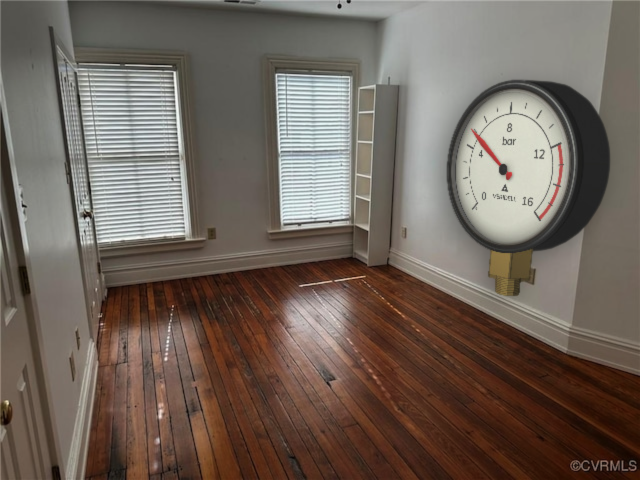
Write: 5 bar
